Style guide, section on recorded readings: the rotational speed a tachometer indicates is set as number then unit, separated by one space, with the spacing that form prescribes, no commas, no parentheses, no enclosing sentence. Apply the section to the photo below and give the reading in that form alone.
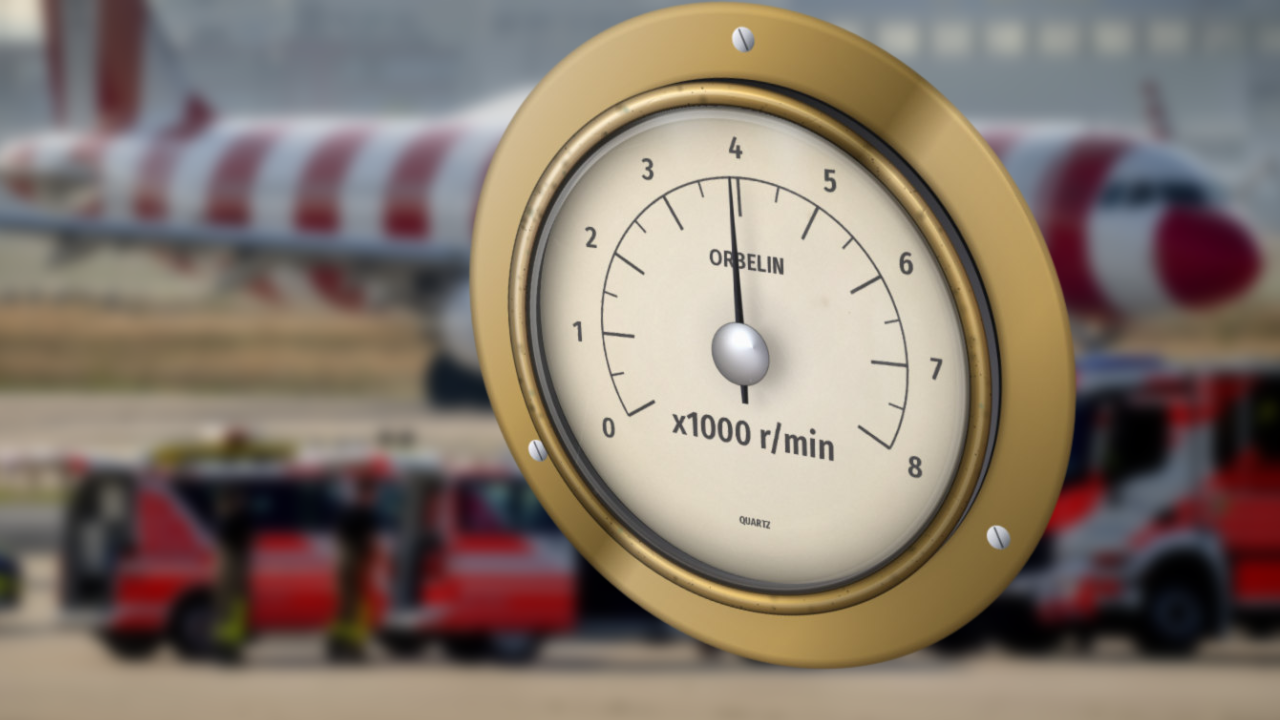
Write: 4000 rpm
